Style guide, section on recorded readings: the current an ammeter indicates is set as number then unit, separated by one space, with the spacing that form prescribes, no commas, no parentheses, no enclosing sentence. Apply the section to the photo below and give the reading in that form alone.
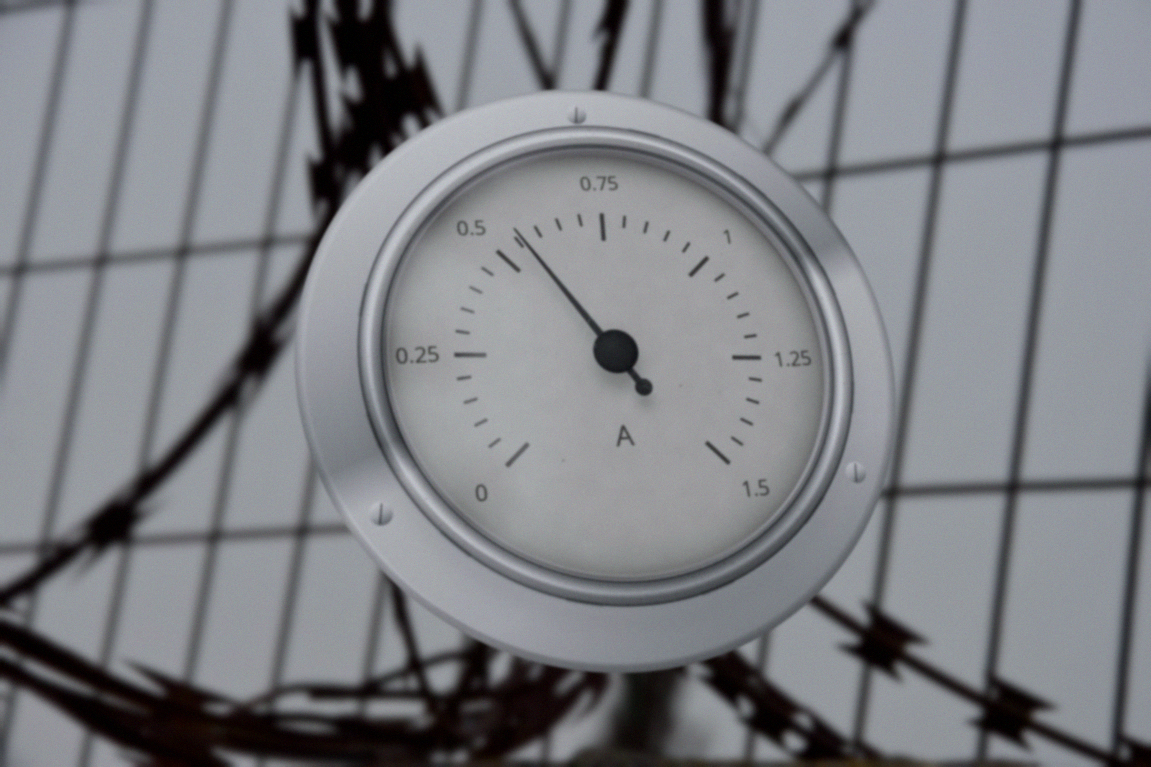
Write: 0.55 A
